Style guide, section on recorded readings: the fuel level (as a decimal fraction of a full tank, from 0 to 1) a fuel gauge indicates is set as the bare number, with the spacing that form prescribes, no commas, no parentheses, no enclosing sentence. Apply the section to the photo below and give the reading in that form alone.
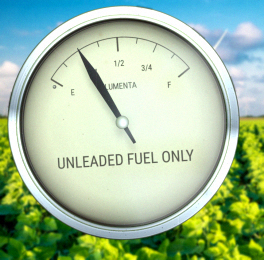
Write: 0.25
